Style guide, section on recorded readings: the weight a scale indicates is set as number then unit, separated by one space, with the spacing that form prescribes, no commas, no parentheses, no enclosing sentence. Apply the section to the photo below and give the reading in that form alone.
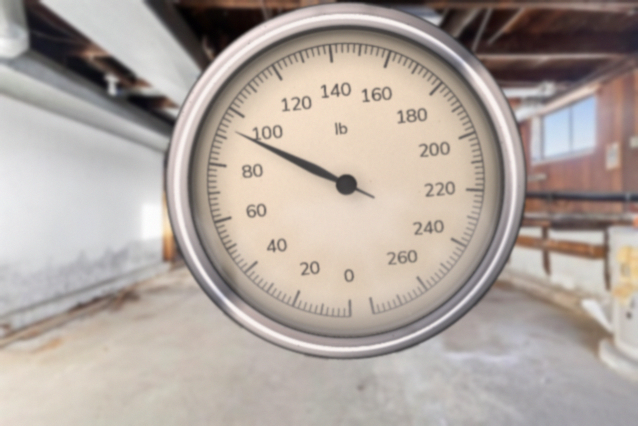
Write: 94 lb
